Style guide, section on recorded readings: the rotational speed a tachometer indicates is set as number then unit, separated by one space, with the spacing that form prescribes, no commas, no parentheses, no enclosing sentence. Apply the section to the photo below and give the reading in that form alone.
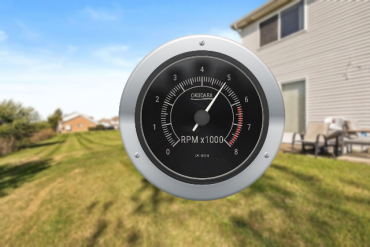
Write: 5000 rpm
